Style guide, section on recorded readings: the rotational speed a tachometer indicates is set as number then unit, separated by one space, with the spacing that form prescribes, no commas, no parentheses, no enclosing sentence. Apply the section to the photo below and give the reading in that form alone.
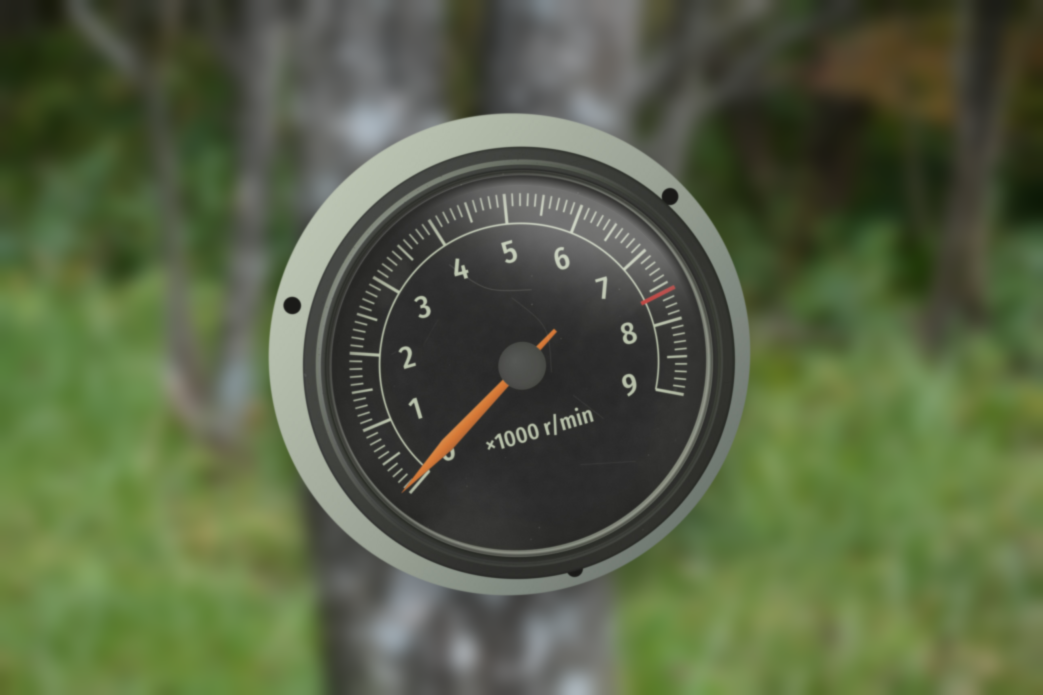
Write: 100 rpm
